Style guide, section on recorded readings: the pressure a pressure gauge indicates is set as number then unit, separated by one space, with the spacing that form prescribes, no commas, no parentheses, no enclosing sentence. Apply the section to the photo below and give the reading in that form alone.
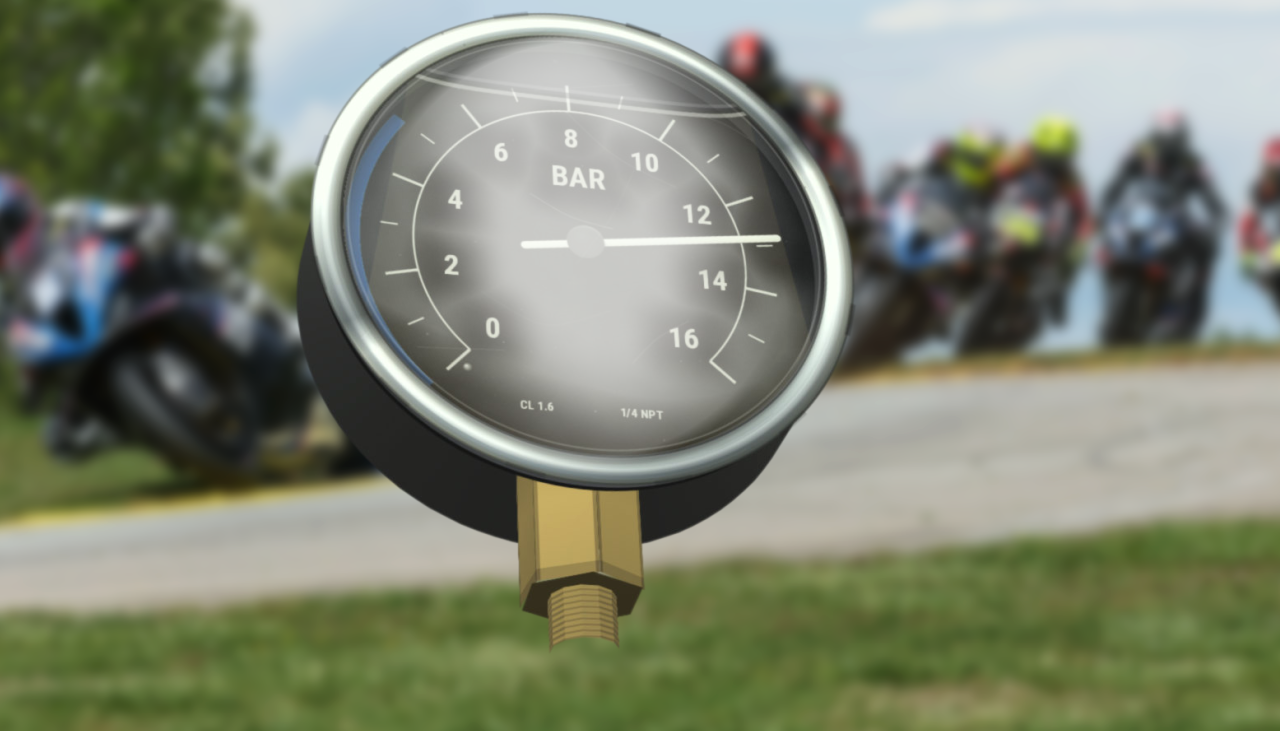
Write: 13 bar
